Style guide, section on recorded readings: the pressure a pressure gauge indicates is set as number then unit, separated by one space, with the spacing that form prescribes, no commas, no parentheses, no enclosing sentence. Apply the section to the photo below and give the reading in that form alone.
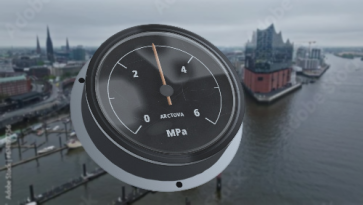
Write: 3 MPa
